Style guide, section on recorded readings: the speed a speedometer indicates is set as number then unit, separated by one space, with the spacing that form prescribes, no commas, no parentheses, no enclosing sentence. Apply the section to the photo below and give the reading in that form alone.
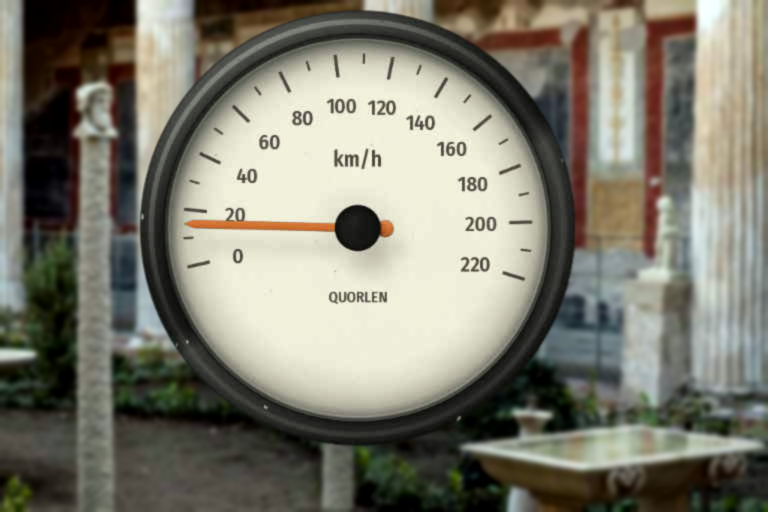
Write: 15 km/h
